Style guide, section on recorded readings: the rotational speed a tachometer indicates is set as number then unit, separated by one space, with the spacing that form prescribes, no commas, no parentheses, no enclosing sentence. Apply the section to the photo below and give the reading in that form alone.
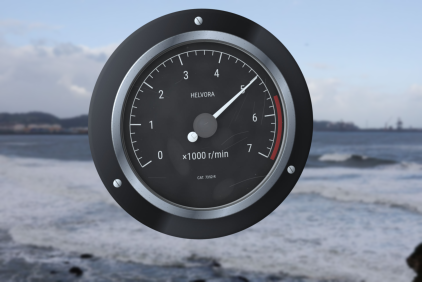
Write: 5000 rpm
